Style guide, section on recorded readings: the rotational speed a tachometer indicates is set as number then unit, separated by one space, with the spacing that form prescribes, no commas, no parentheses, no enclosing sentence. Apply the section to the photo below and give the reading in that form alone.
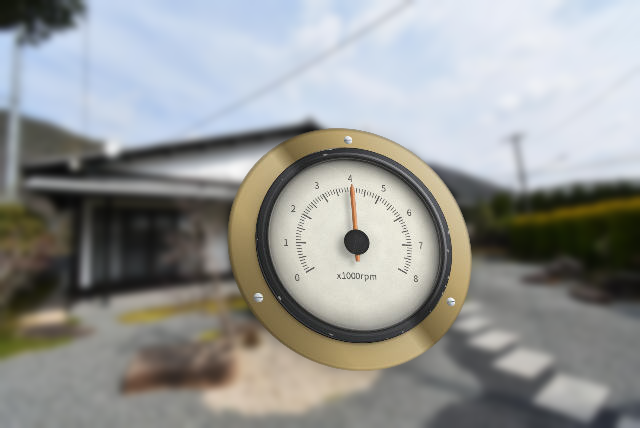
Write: 4000 rpm
